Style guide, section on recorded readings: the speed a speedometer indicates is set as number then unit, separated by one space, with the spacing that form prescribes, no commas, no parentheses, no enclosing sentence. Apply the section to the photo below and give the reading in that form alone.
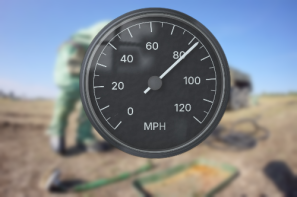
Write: 82.5 mph
